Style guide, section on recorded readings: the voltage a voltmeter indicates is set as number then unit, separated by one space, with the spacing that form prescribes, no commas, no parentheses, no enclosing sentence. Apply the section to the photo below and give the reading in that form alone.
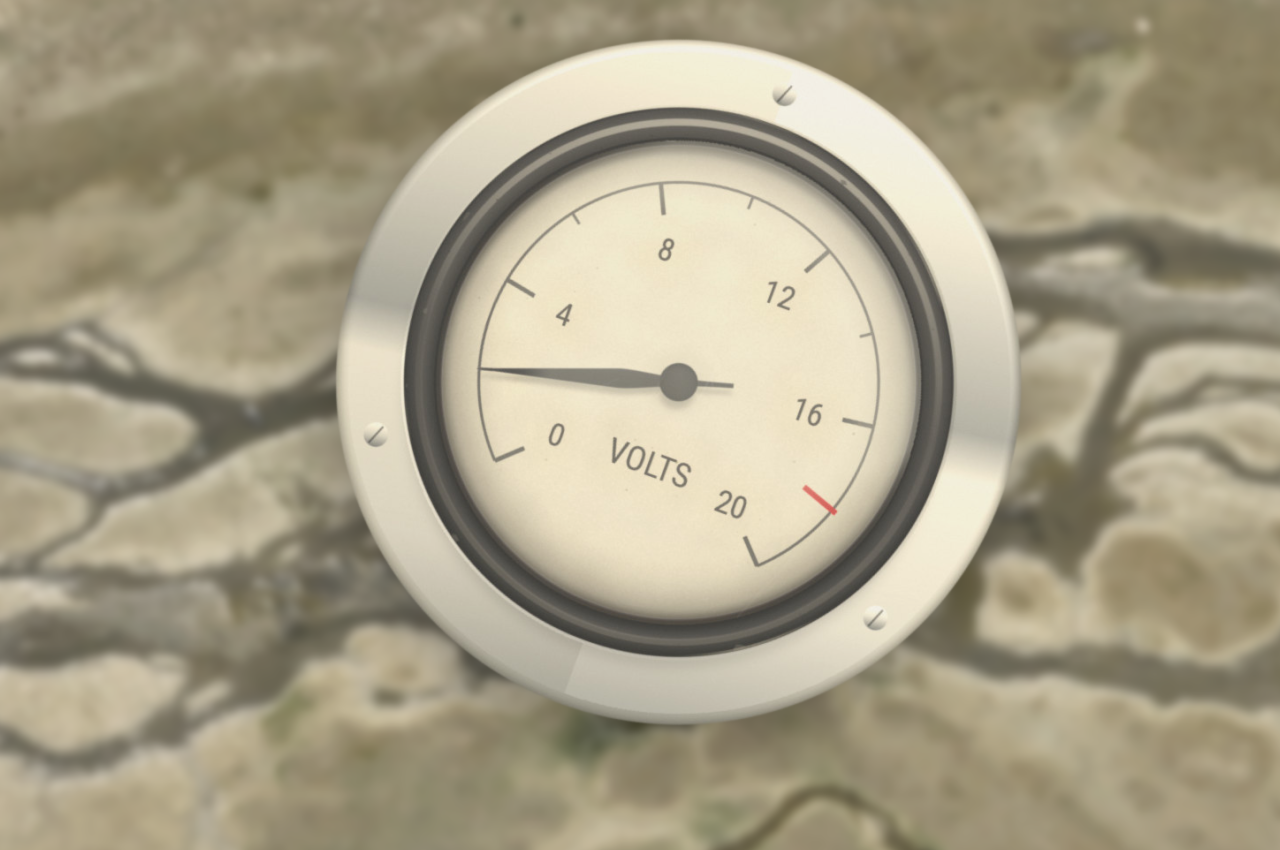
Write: 2 V
